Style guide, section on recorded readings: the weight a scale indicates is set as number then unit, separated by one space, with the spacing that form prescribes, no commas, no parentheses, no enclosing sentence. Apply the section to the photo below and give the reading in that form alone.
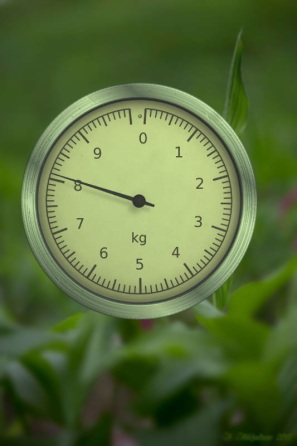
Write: 8.1 kg
